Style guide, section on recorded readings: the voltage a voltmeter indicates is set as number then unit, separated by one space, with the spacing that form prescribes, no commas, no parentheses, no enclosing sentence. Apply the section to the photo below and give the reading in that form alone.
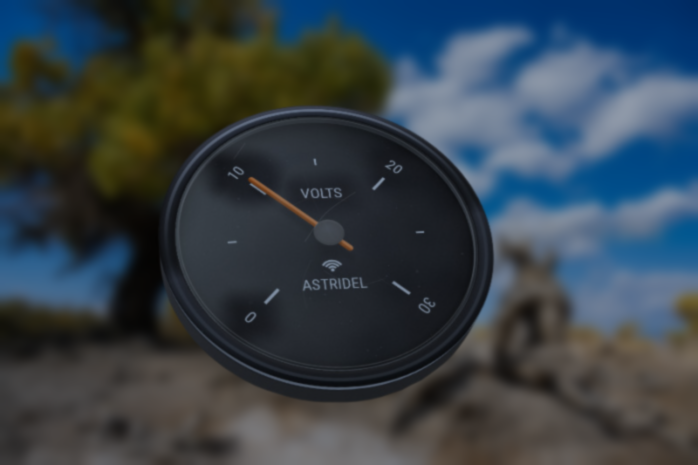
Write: 10 V
